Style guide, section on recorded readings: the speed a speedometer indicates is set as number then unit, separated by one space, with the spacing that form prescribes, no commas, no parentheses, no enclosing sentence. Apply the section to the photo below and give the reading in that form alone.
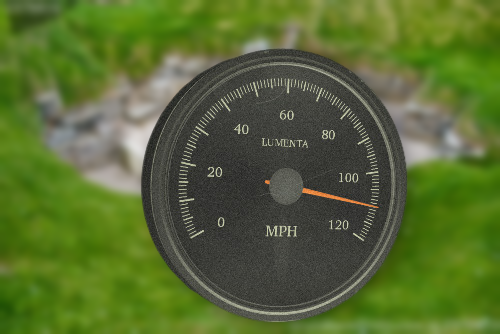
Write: 110 mph
